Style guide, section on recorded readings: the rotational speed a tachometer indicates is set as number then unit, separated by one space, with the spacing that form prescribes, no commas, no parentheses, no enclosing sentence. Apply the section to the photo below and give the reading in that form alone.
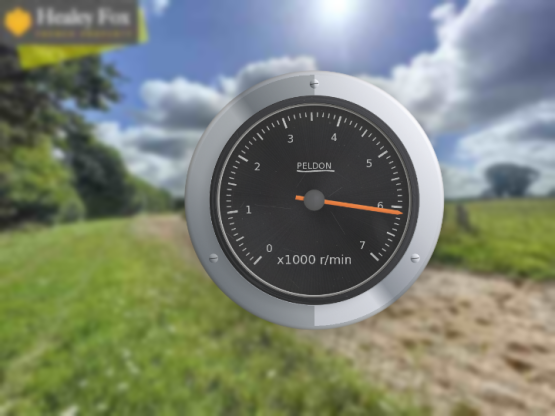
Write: 6100 rpm
